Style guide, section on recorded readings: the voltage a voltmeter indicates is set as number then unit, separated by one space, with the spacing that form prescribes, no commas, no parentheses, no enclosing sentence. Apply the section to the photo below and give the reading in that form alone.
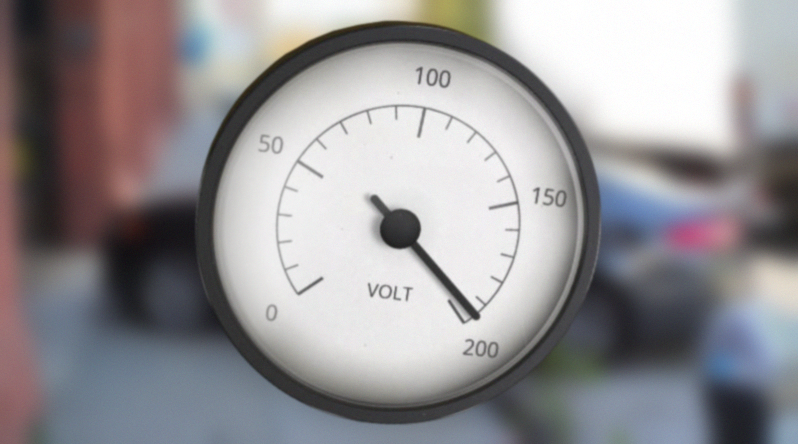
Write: 195 V
